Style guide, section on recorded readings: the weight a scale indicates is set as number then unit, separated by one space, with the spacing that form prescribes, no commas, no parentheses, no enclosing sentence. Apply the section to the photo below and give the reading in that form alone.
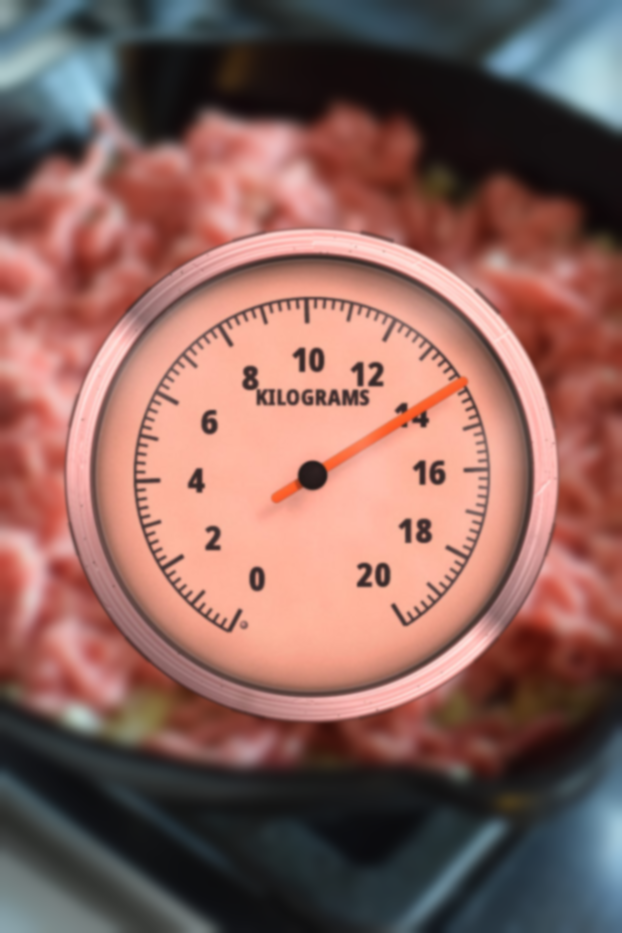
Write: 14 kg
